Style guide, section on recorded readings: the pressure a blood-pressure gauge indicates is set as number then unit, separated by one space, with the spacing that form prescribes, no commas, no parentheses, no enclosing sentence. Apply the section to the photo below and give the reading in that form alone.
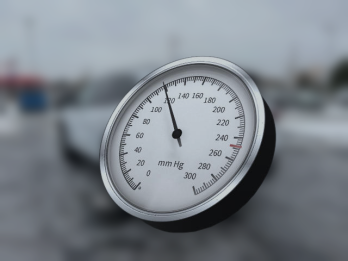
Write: 120 mmHg
